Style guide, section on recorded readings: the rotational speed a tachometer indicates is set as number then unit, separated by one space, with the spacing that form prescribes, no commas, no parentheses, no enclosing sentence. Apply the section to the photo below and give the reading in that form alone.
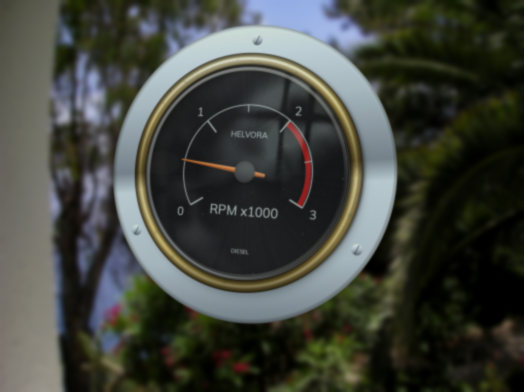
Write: 500 rpm
